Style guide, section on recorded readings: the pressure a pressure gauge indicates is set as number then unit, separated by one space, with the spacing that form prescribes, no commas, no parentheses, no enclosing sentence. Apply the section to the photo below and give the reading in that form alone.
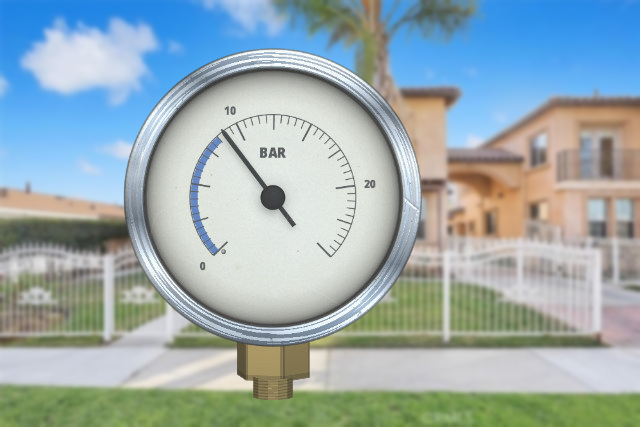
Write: 9 bar
